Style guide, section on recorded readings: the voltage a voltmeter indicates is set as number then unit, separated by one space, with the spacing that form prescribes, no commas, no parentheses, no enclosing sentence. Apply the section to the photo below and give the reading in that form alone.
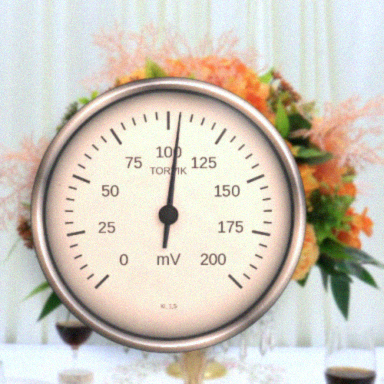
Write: 105 mV
